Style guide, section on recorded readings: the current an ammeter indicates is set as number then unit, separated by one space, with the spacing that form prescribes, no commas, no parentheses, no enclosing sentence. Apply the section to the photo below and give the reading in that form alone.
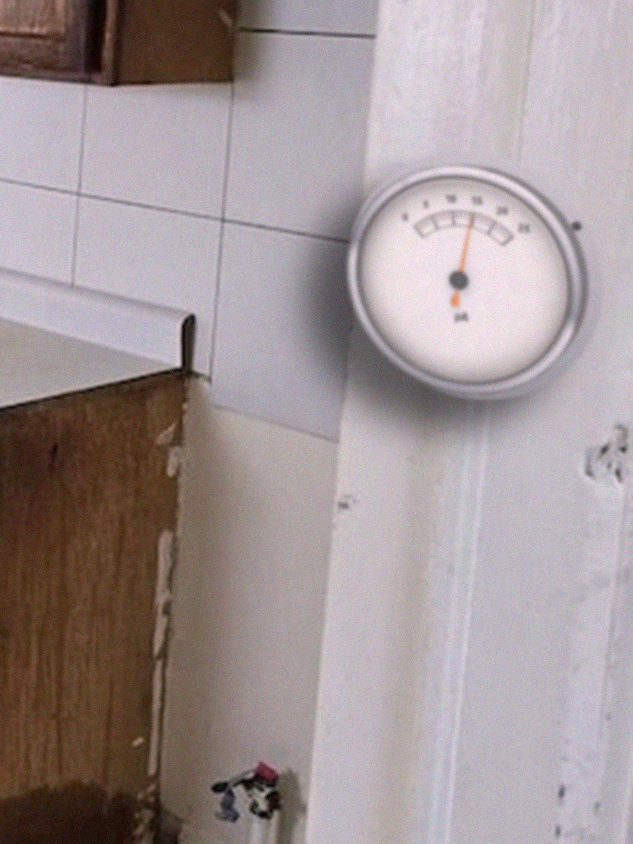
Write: 15 µA
